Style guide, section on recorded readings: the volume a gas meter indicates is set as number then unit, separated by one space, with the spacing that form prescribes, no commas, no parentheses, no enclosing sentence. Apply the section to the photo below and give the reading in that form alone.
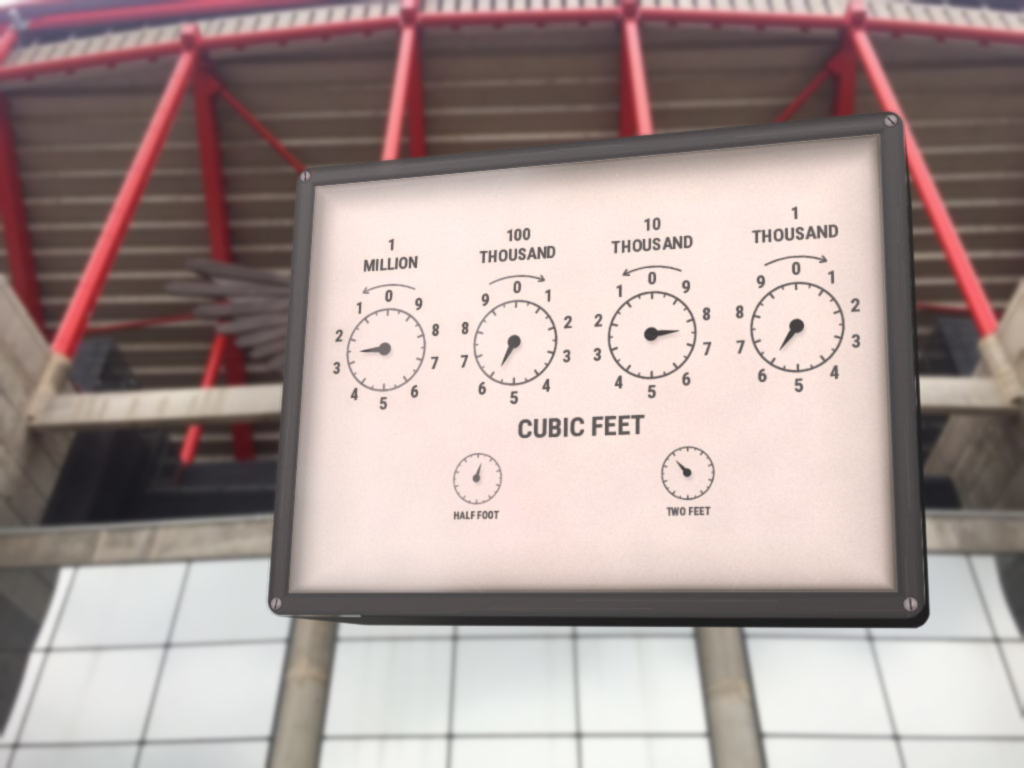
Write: 257600 ft³
